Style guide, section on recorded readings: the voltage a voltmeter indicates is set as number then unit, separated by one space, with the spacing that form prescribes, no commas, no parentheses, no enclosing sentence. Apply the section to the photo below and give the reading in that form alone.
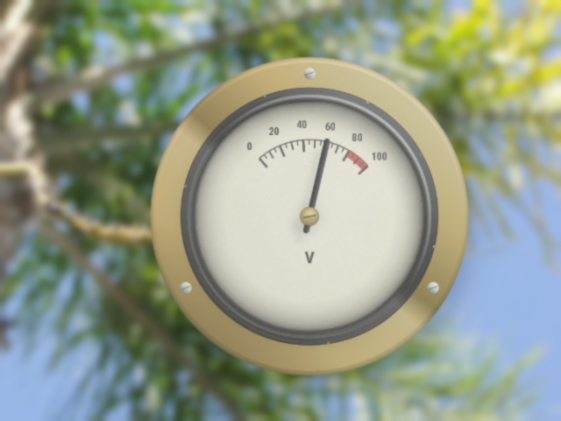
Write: 60 V
